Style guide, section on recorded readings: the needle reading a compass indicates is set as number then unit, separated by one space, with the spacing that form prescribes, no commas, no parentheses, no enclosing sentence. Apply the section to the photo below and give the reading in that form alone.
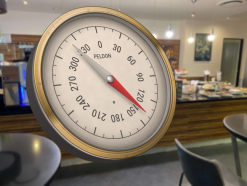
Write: 140 °
